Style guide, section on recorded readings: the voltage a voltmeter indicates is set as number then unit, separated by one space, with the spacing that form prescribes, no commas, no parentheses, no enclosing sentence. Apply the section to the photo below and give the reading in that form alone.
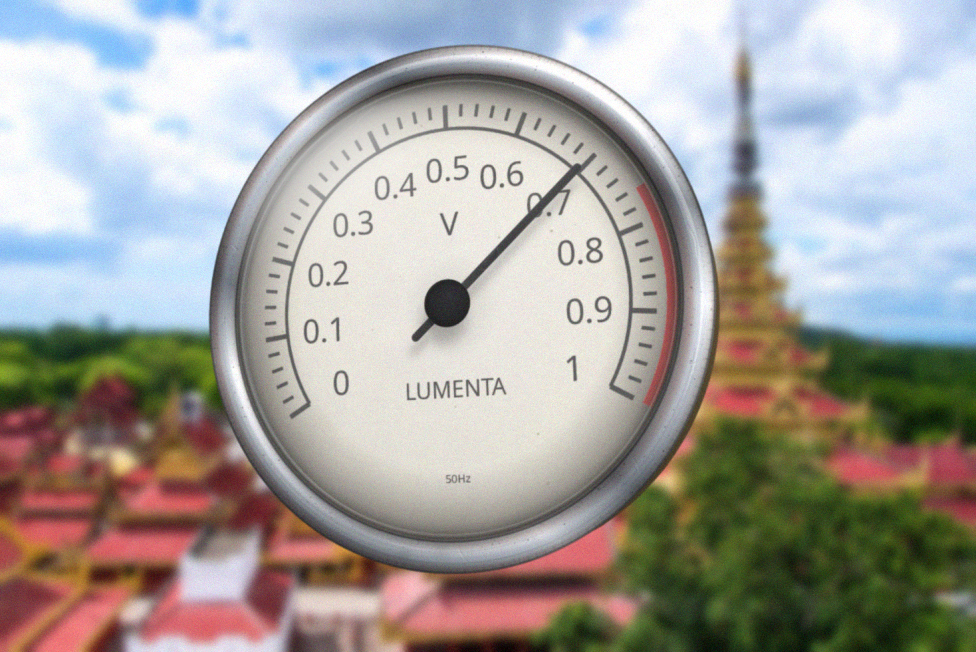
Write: 0.7 V
